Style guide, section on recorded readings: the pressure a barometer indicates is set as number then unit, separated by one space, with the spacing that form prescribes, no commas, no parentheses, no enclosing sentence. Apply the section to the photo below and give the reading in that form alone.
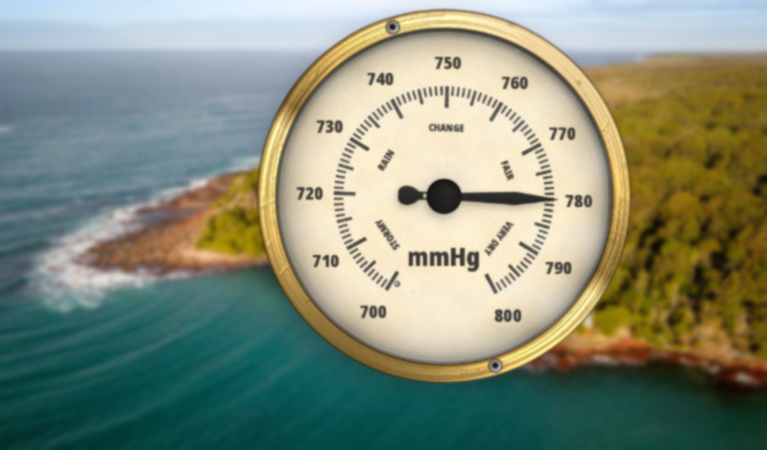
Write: 780 mmHg
